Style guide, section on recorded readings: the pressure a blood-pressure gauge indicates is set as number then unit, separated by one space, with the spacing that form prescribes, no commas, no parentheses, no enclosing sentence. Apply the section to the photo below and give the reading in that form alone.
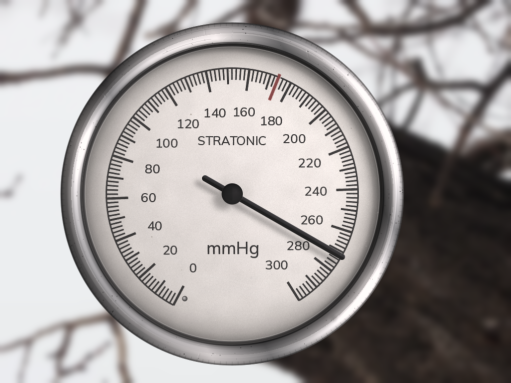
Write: 272 mmHg
